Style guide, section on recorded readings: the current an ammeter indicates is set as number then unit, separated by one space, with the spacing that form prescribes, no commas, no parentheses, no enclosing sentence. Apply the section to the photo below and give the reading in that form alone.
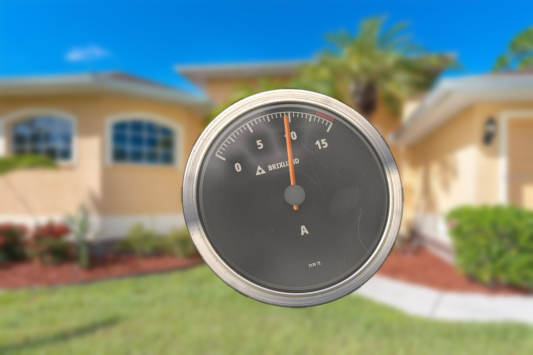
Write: 9.5 A
